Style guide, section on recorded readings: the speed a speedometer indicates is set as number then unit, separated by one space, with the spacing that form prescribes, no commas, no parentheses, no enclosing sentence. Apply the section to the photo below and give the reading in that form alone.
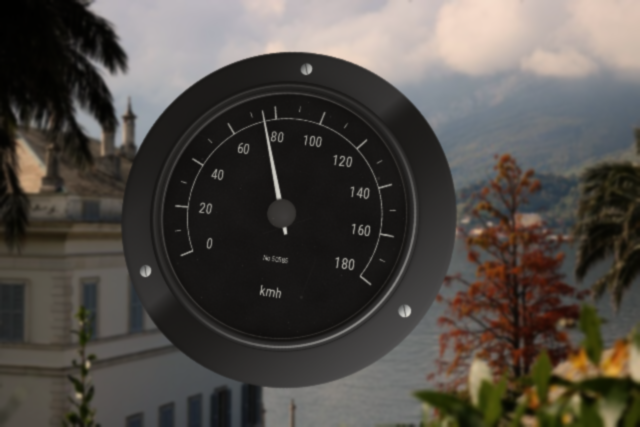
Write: 75 km/h
